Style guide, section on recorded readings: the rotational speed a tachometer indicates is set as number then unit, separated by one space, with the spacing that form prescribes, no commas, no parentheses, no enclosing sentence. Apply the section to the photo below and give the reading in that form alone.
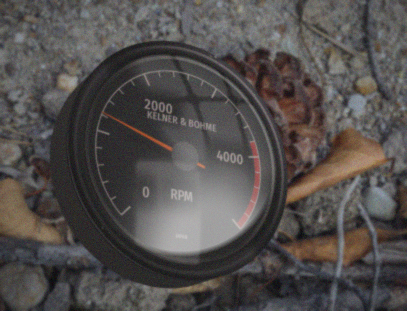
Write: 1200 rpm
